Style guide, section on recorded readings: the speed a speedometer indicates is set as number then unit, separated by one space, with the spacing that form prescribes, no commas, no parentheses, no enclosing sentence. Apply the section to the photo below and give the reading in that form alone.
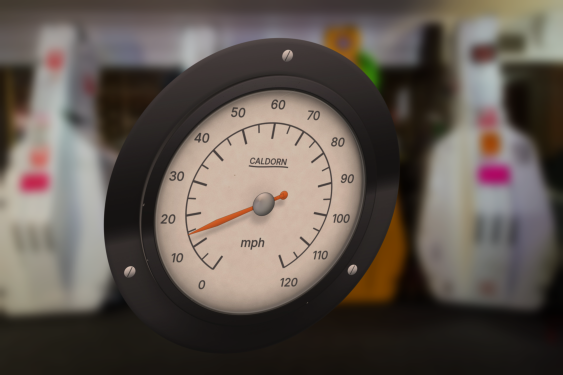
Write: 15 mph
